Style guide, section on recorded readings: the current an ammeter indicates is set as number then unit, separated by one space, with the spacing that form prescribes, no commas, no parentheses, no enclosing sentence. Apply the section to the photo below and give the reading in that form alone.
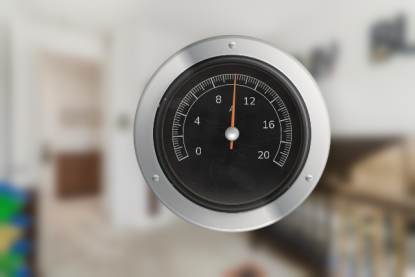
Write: 10 A
